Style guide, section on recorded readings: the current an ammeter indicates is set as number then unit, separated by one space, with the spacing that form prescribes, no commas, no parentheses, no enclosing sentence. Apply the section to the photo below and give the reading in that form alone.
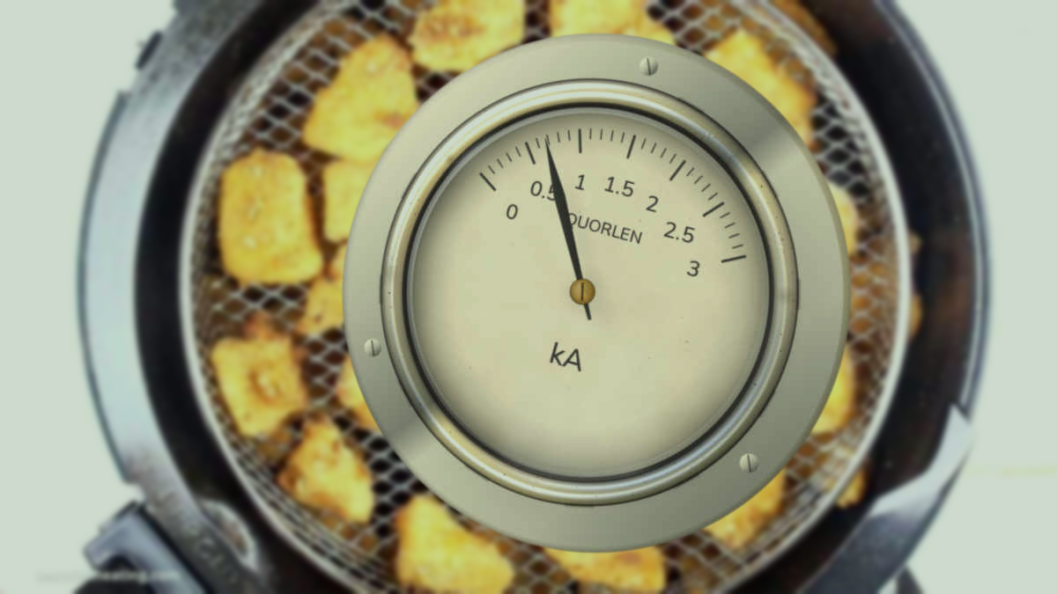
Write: 0.7 kA
